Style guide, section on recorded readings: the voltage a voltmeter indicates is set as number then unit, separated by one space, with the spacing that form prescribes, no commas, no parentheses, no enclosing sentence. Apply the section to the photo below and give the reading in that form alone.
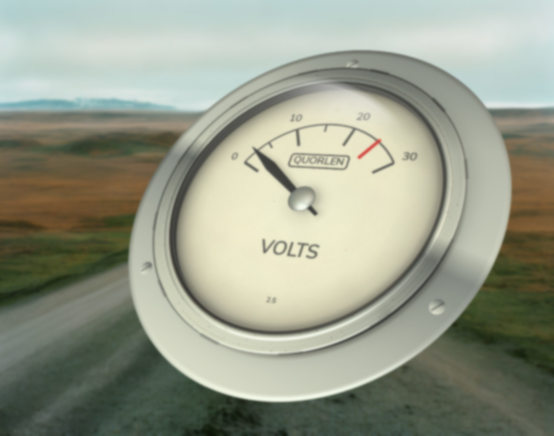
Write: 2.5 V
